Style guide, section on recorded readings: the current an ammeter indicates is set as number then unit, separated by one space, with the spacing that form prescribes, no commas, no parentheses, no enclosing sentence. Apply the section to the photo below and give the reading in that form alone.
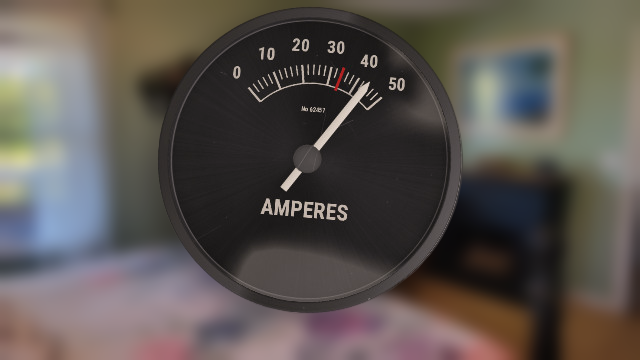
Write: 44 A
